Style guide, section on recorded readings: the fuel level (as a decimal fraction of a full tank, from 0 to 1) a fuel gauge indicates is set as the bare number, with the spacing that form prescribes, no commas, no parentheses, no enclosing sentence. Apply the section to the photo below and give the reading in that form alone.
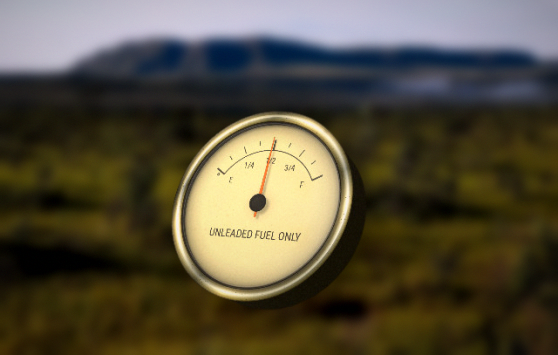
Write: 0.5
